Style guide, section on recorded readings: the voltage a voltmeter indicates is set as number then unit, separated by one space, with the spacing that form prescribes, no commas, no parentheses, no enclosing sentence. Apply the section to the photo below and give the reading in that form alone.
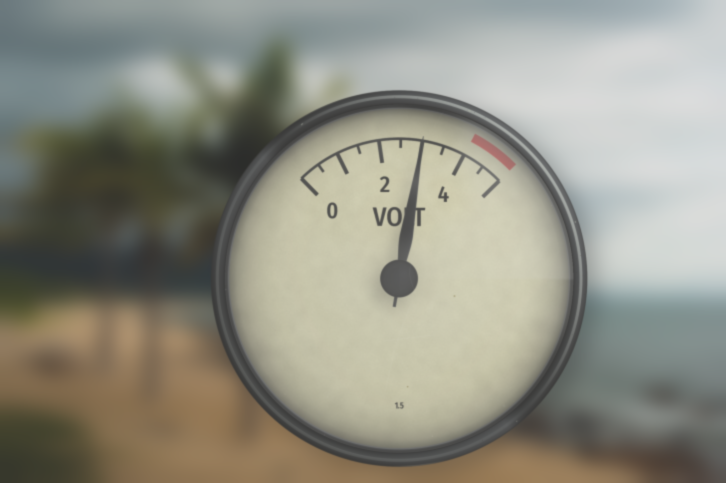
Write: 3 V
